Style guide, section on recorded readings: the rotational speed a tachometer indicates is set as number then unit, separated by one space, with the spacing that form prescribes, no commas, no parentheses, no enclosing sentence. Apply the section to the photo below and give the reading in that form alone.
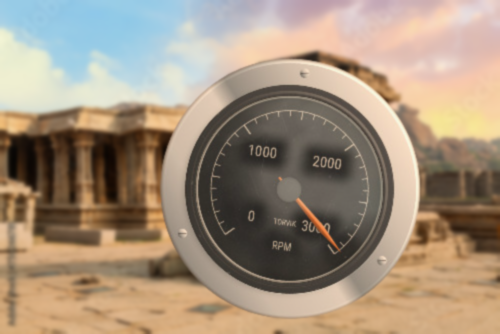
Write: 2950 rpm
